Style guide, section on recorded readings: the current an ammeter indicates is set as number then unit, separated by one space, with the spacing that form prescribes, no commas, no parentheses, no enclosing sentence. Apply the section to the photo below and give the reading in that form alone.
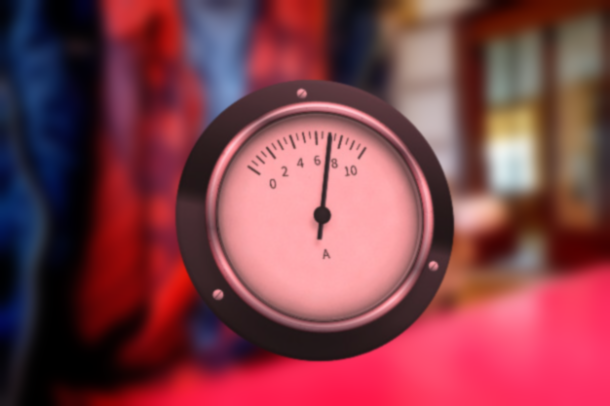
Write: 7 A
